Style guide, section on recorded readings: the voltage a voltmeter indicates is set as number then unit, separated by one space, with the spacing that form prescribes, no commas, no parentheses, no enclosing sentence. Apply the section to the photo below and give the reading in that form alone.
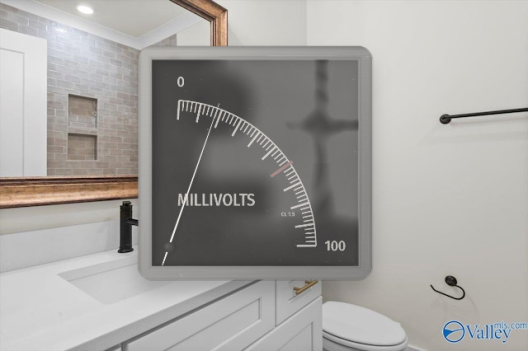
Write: 18 mV
